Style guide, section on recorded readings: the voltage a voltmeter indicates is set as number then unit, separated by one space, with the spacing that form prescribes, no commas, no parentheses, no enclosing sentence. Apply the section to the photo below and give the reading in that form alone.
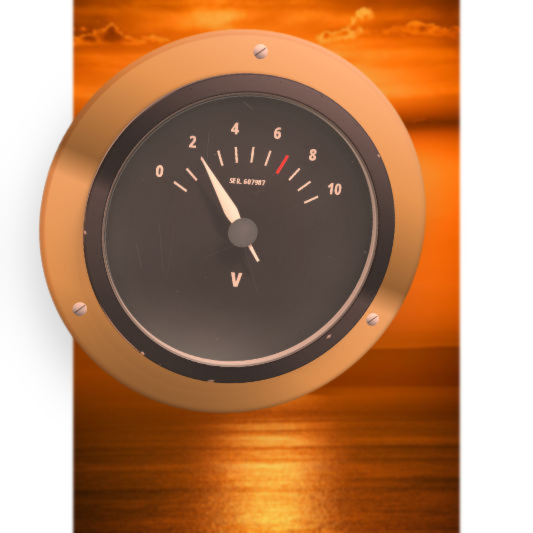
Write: 2 V
